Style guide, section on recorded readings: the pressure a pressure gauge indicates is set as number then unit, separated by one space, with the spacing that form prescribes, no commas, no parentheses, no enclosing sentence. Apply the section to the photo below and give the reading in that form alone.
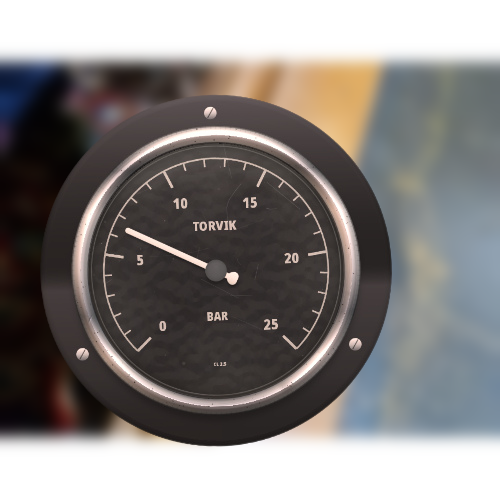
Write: 6.5 bar
